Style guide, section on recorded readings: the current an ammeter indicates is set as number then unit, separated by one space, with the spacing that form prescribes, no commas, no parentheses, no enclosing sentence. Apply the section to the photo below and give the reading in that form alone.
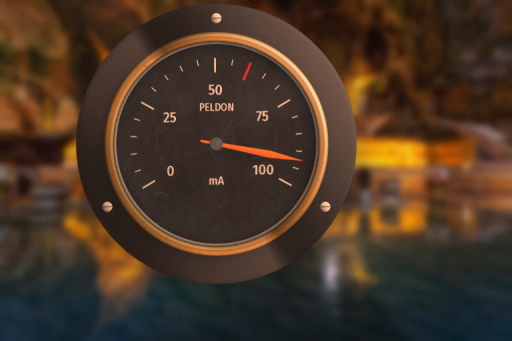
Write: 92.5 mA
